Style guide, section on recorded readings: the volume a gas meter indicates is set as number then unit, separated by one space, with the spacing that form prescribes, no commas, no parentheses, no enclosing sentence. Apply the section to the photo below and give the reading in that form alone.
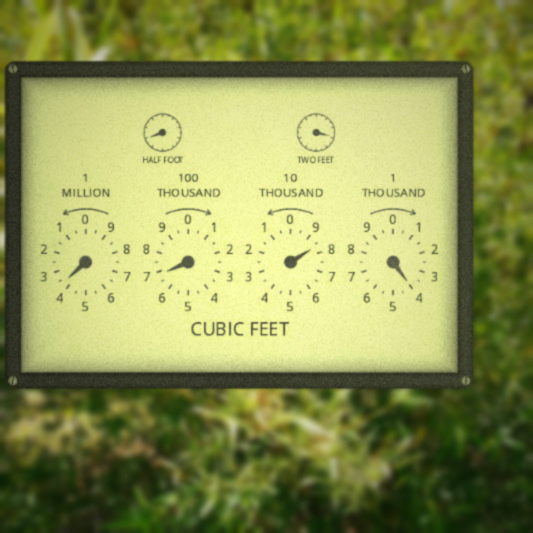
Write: 368400 ft³
